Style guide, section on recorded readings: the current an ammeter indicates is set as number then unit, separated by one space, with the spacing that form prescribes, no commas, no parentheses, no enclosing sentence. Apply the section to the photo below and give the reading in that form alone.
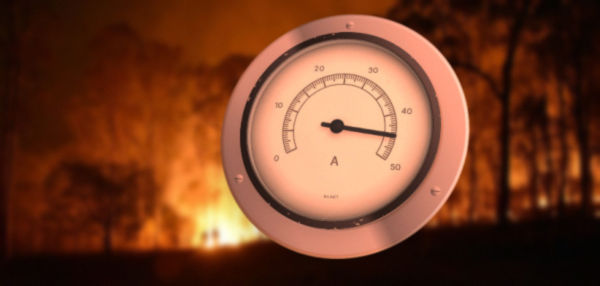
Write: 45 A
